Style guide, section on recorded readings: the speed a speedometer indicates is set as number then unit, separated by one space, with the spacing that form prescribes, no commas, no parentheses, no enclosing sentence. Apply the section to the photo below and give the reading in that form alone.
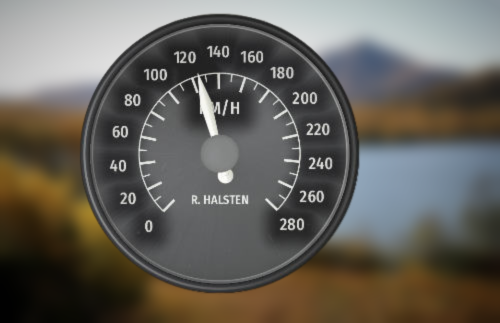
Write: 125 km/h
